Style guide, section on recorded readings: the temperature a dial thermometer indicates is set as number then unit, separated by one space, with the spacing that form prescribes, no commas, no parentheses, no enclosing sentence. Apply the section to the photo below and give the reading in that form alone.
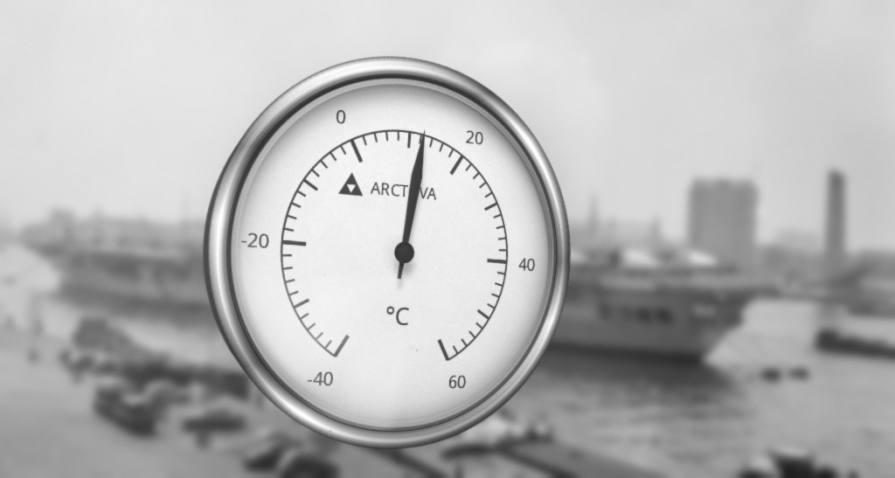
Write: 12 °C
